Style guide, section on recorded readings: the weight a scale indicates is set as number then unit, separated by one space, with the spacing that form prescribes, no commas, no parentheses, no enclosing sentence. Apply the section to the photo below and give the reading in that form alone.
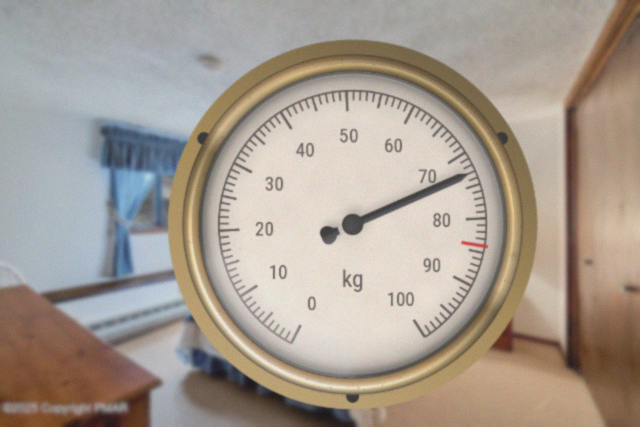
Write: 73 kg
